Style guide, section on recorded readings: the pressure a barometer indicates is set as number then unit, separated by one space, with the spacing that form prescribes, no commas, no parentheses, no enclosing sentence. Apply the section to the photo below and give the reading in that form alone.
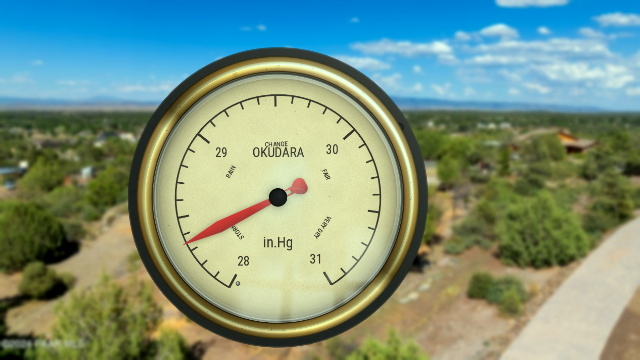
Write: 28.35 inHg
